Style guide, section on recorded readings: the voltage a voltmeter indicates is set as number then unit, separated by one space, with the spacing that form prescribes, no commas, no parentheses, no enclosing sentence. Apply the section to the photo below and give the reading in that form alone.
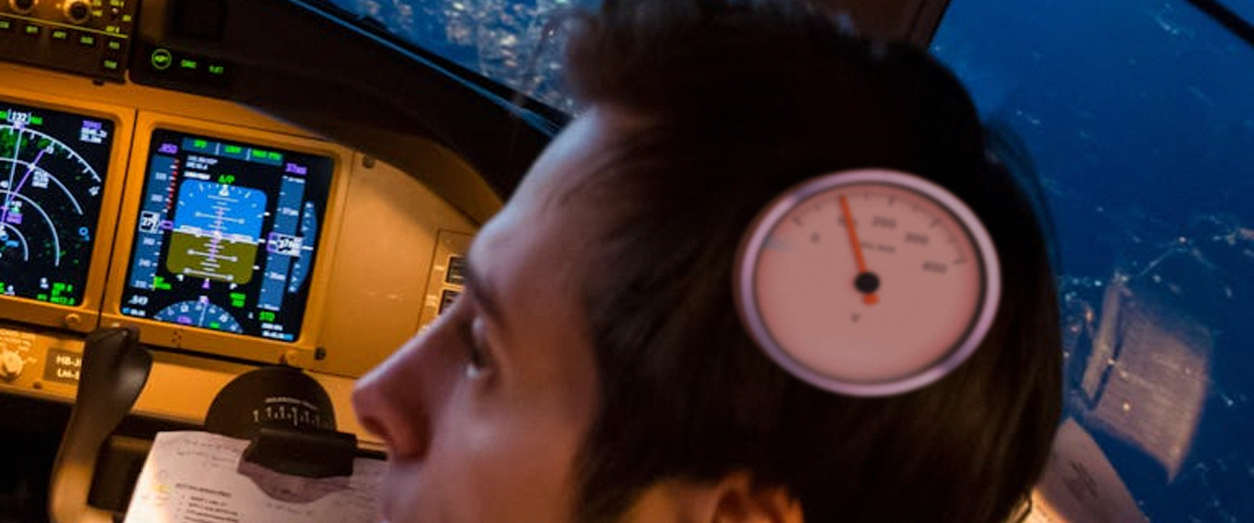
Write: 100 V
